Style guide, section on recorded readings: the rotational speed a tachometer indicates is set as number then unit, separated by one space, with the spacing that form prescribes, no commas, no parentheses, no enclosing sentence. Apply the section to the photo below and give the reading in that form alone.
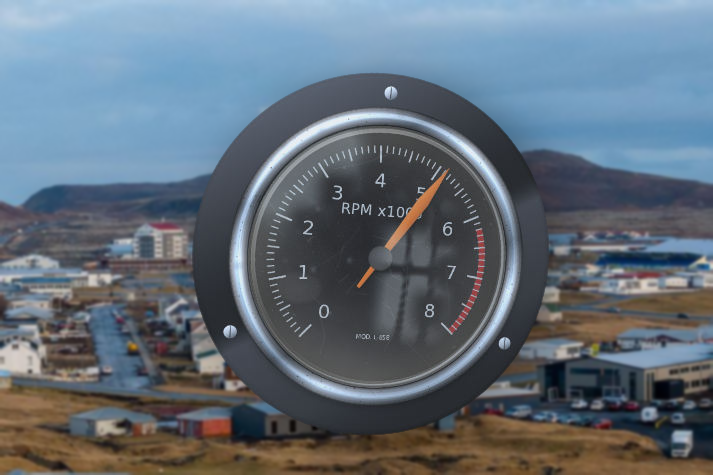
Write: 5100 rpm
